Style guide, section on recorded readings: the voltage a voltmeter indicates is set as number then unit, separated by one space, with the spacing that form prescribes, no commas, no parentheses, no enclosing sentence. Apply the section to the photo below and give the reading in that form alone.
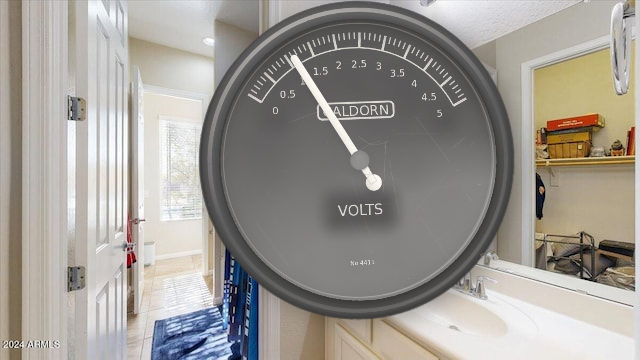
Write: 1.1 V
